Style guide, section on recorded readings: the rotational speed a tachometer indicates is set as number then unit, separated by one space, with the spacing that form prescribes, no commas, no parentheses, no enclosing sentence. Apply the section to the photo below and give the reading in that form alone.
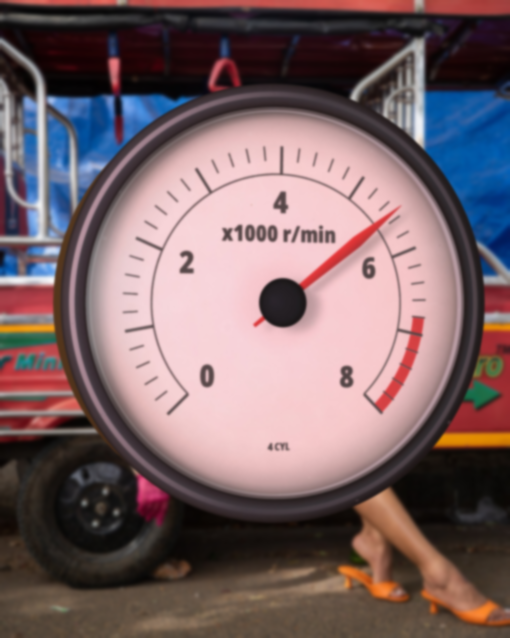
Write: 5500 rpm
